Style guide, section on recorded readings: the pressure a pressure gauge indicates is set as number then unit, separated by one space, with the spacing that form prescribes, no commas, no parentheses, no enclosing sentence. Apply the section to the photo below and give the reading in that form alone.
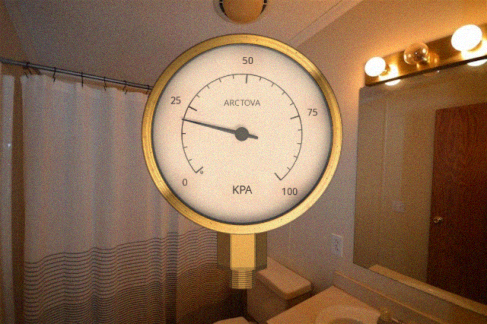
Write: 20 kPa
